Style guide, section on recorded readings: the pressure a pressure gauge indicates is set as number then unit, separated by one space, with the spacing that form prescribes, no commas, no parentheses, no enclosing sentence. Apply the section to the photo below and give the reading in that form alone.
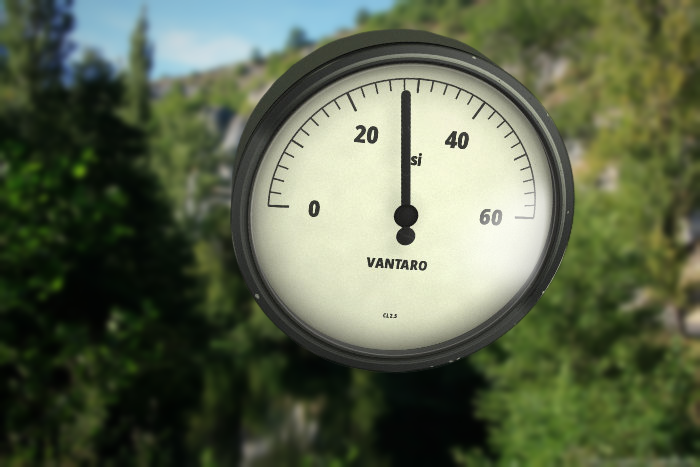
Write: 28 psi
